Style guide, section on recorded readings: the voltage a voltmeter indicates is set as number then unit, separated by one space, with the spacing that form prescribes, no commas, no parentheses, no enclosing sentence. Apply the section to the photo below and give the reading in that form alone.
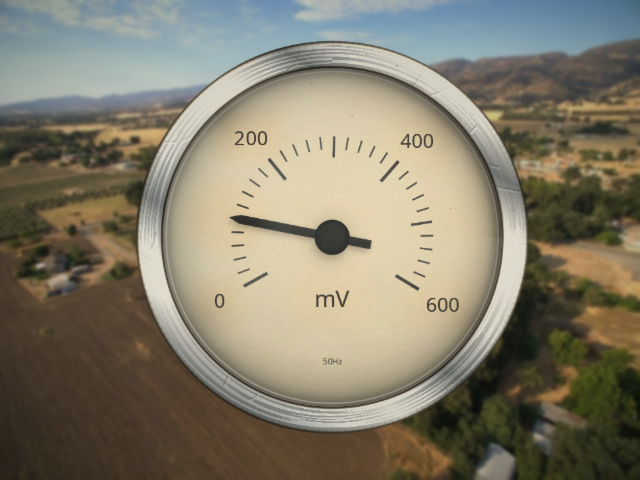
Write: 100 mV
